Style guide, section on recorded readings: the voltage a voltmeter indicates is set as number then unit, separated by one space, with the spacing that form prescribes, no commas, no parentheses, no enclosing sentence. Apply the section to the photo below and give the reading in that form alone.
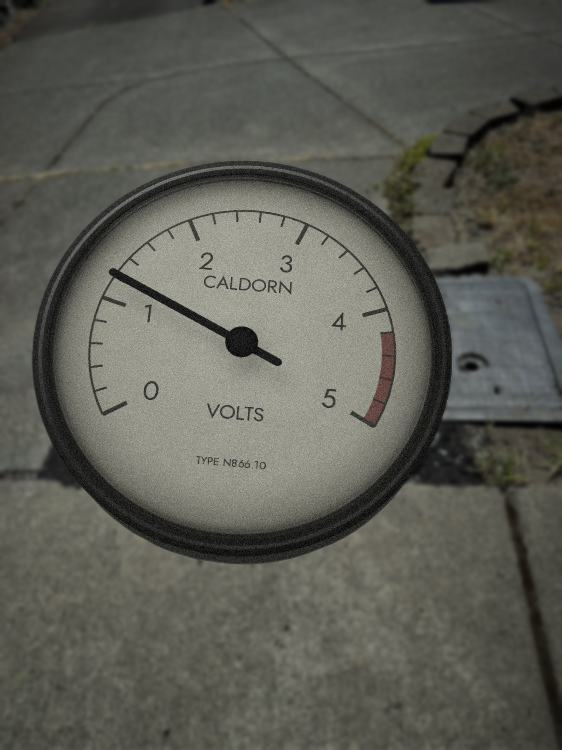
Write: 1.2 V
